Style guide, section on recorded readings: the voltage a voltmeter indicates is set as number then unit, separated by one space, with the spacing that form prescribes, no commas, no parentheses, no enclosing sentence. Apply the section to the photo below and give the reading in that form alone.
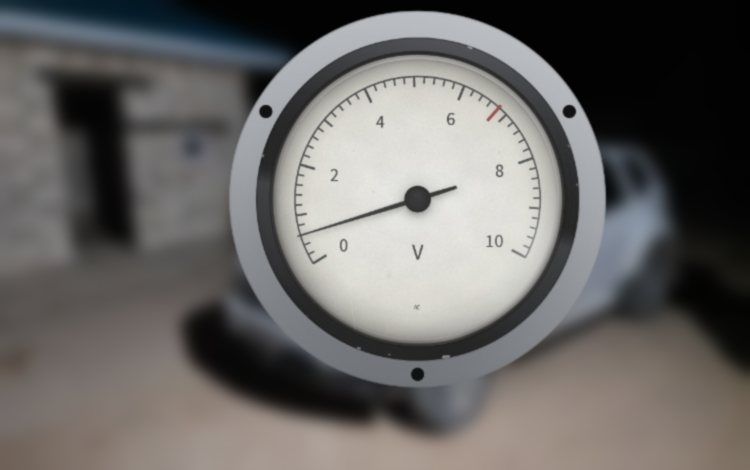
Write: 0.6 V
